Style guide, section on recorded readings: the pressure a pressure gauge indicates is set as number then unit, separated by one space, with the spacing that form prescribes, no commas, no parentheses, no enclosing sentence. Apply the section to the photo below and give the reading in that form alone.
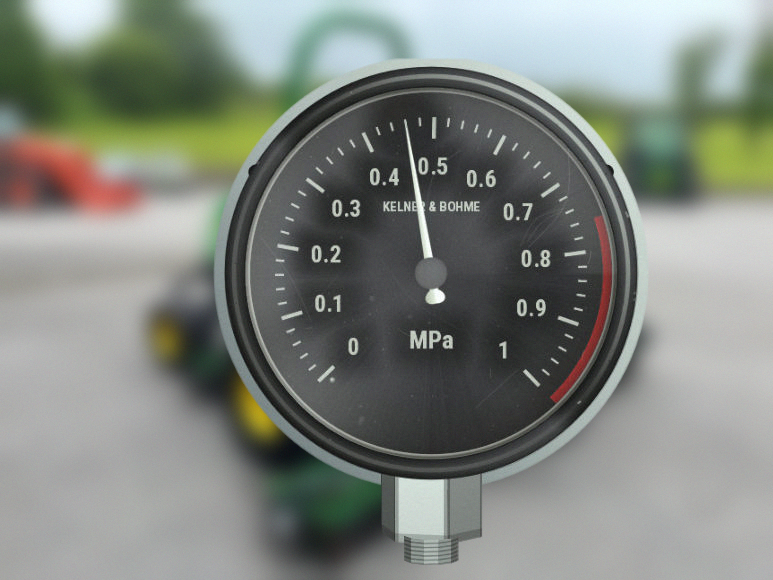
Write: 0.46 MPa
